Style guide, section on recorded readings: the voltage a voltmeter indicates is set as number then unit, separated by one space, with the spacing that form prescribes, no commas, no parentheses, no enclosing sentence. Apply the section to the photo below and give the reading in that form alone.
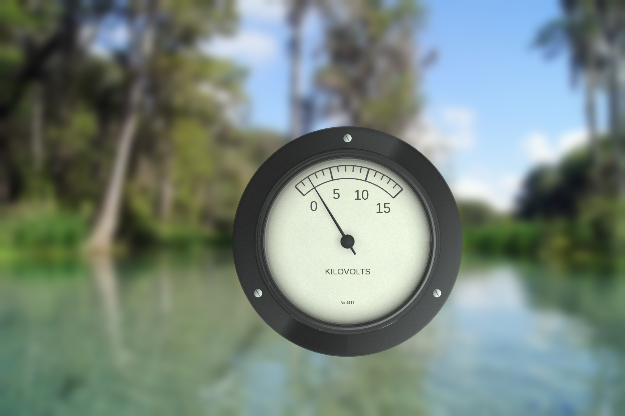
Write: 2 kV
